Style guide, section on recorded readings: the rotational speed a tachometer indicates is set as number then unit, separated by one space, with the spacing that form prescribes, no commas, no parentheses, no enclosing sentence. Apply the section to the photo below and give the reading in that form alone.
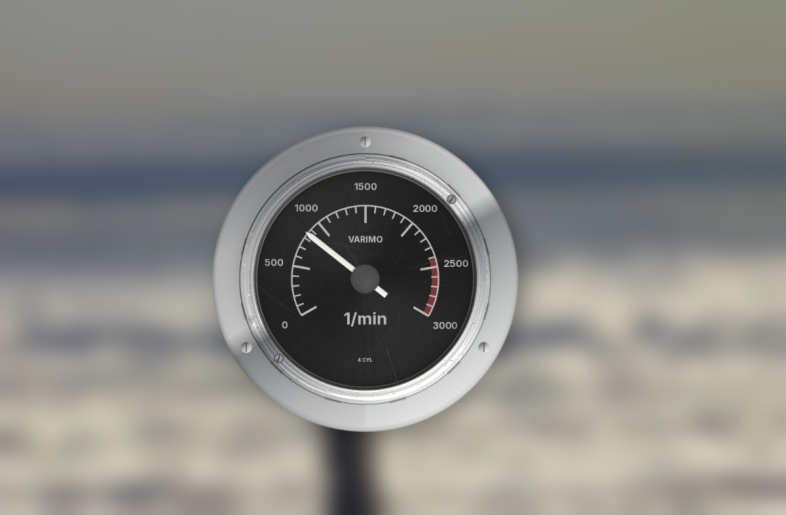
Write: 850 rpm
